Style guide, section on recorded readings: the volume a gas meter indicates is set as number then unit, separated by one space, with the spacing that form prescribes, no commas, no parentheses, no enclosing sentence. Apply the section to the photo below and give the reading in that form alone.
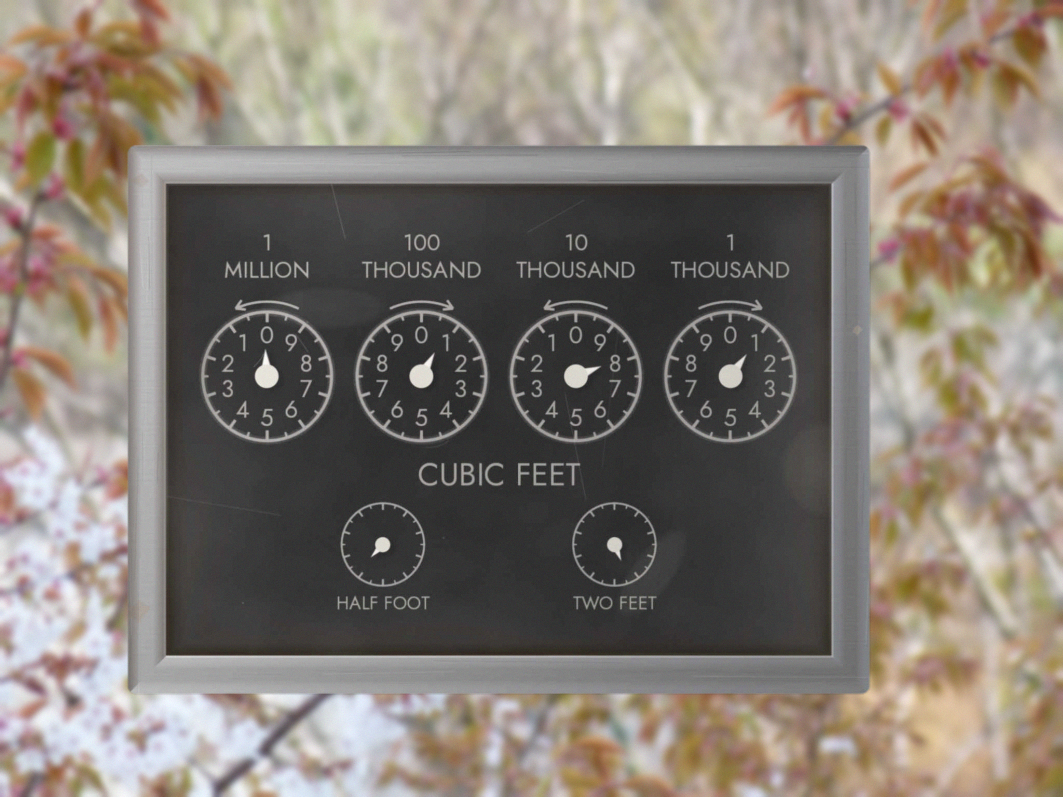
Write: 8100 ft³
